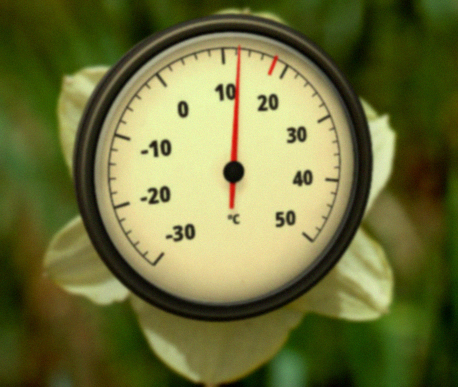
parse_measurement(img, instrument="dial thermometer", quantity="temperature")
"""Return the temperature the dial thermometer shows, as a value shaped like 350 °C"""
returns 12 °C
